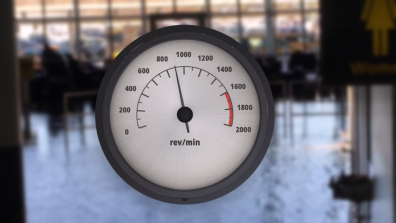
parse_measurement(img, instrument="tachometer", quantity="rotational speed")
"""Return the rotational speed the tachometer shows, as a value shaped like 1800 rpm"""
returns 900 rpm
